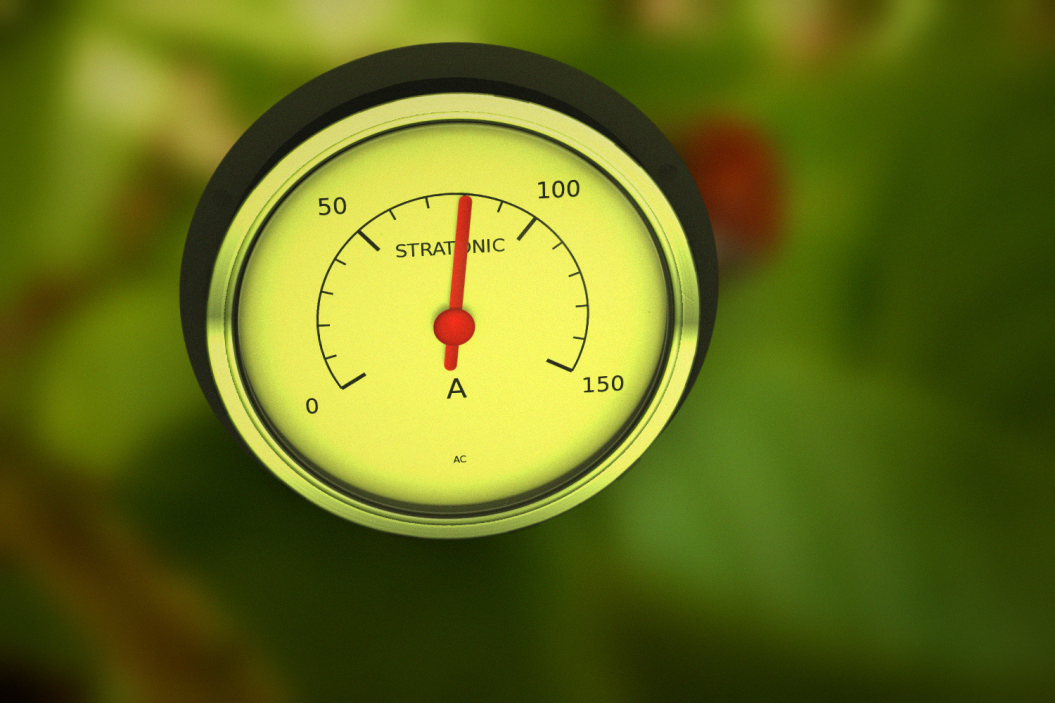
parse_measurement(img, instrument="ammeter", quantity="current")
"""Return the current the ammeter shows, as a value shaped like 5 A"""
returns 80 A
